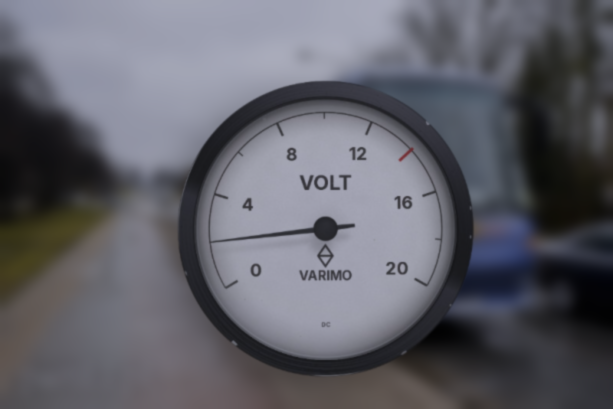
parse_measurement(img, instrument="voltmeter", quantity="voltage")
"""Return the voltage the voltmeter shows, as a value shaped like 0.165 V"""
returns 2 V
